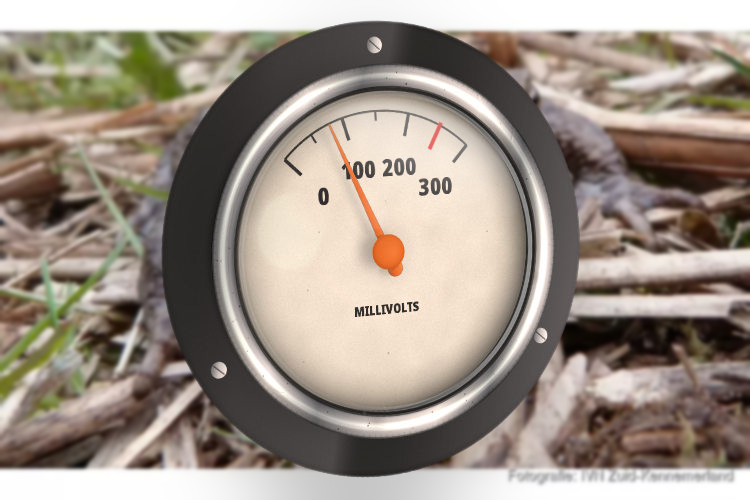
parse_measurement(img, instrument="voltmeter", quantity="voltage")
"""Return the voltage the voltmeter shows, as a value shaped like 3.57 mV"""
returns 75 mV
